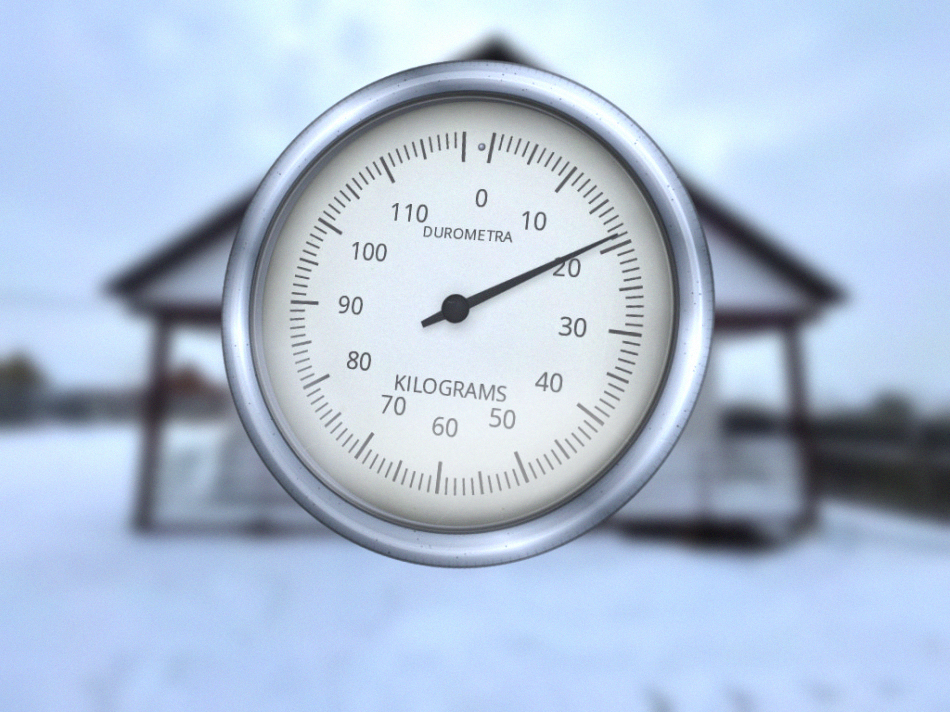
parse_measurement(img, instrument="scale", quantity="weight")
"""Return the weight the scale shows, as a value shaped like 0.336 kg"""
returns 19 kg
